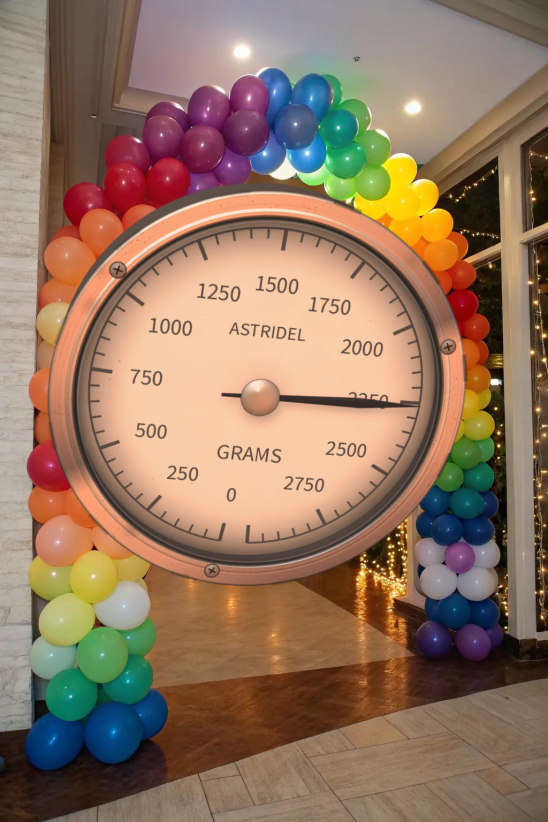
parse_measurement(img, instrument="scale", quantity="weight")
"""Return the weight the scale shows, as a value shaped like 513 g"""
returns 2250 g
